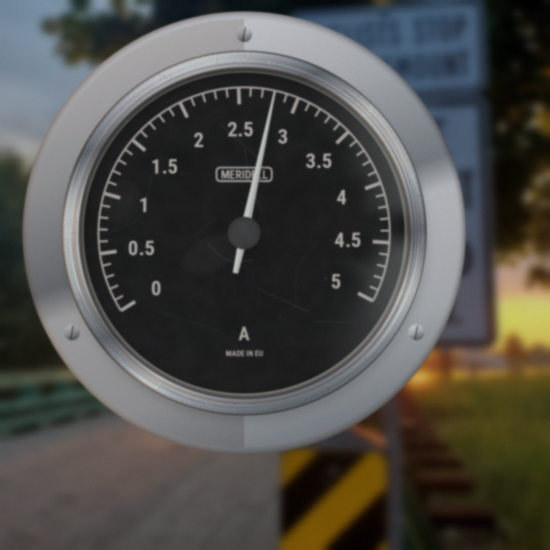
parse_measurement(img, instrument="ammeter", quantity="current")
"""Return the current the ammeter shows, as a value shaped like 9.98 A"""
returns 2.8 A
